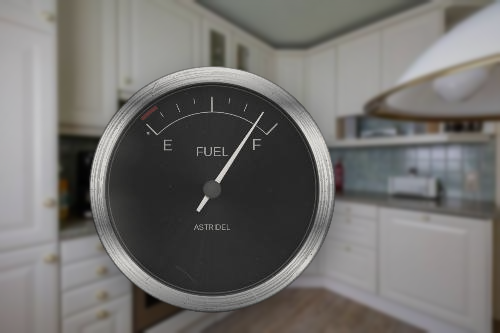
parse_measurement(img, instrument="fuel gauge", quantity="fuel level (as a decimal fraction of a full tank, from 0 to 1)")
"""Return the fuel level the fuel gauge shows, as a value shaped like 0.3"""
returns 0.875
